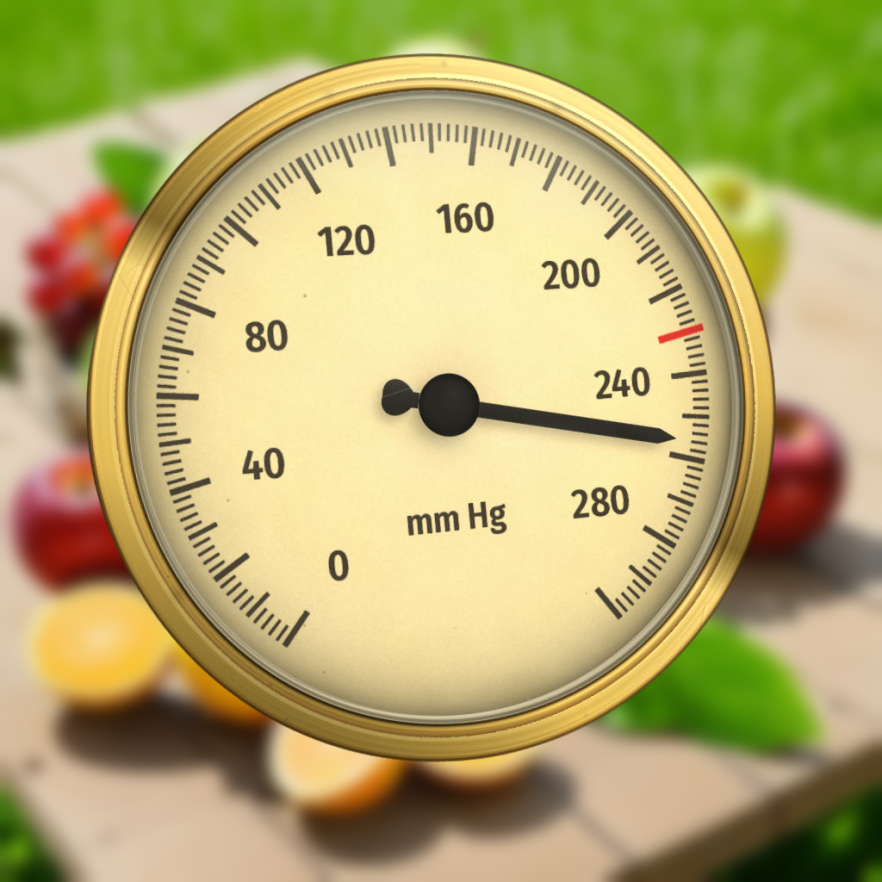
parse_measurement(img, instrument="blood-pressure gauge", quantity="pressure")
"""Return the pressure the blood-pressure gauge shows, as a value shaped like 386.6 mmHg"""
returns 256 mmHg
